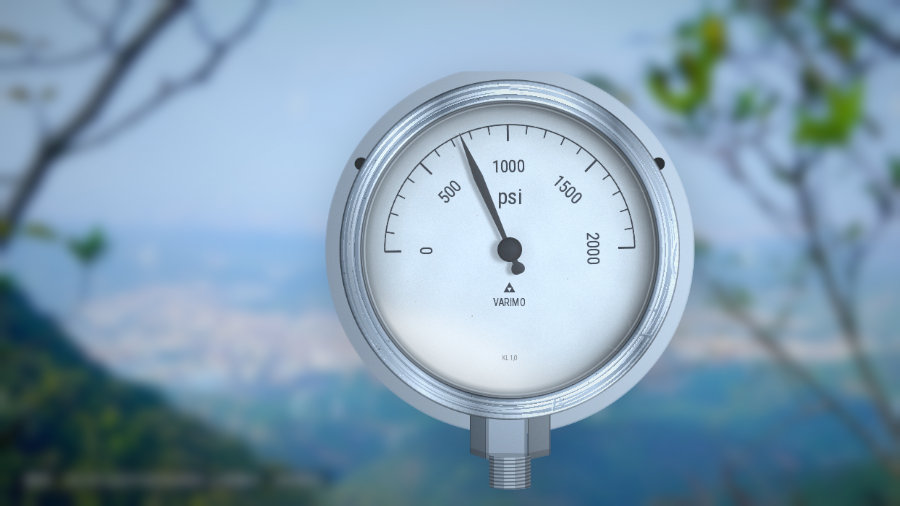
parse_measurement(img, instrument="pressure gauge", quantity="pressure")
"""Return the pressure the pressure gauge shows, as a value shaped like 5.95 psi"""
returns 750 psi
